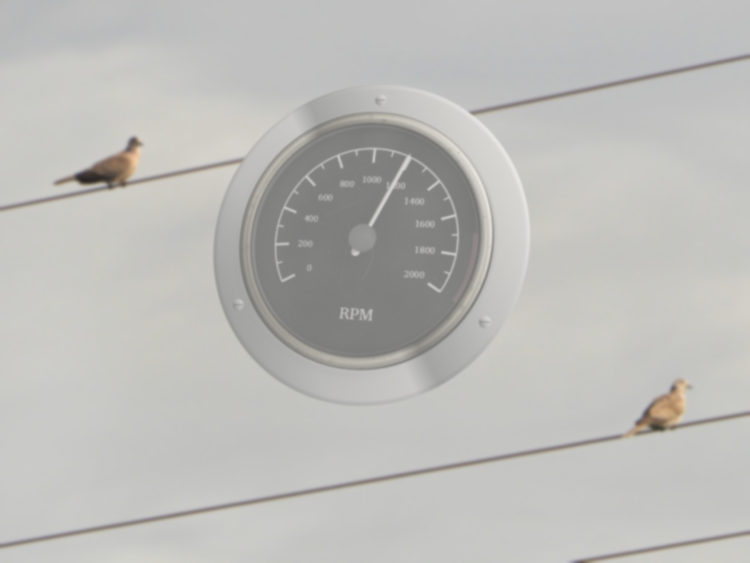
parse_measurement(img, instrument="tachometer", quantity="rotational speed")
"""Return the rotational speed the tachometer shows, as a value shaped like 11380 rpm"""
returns 1200 rpm
